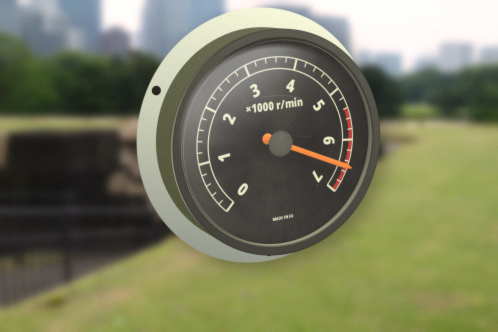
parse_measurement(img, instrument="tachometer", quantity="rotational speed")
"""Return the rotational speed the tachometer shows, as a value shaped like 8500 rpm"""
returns 6500 rpm
